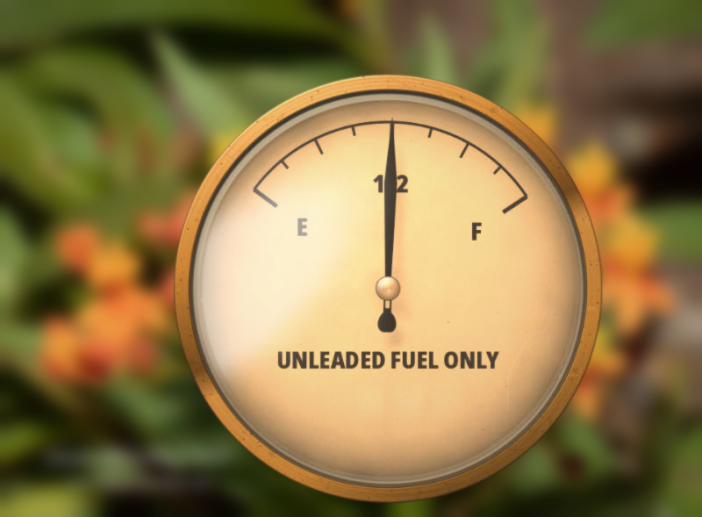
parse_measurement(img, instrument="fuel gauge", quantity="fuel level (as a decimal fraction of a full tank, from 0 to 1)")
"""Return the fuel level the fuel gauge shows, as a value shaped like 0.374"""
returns 0.5
